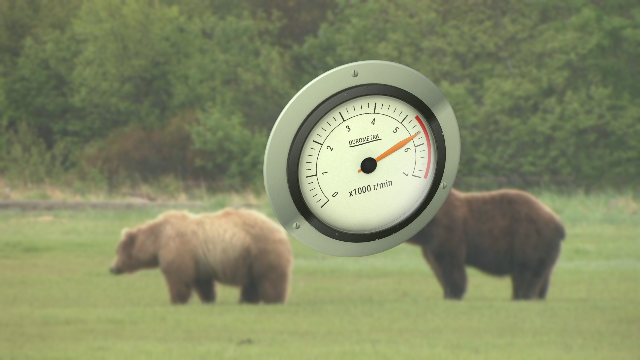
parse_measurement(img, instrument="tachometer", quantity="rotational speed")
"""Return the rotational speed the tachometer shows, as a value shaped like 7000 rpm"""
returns 5600 rpm
